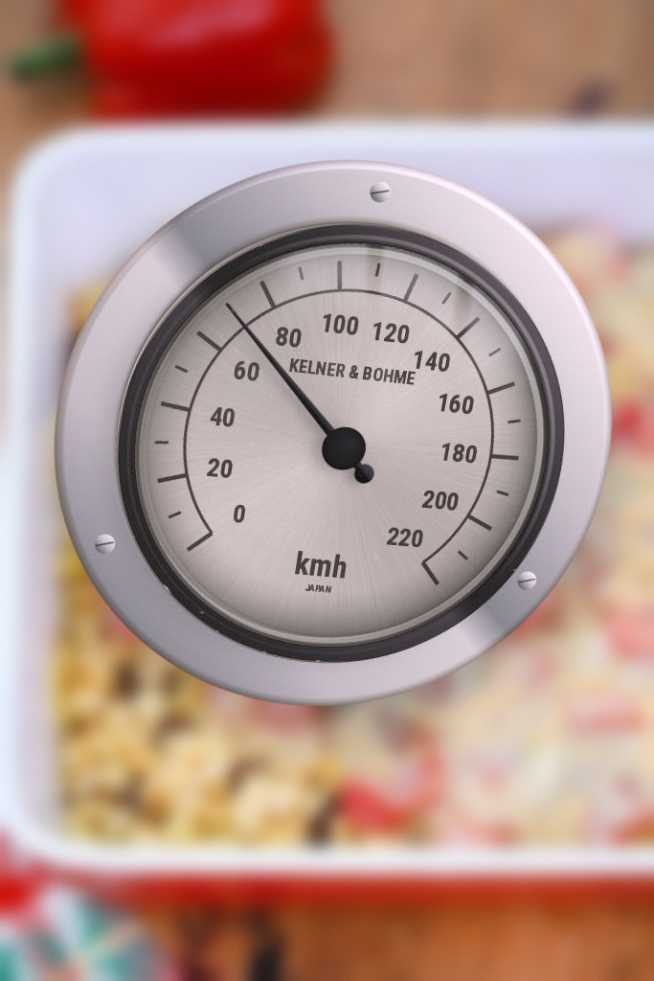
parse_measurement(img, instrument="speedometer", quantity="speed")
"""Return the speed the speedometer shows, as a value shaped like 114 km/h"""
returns 70 km/h
